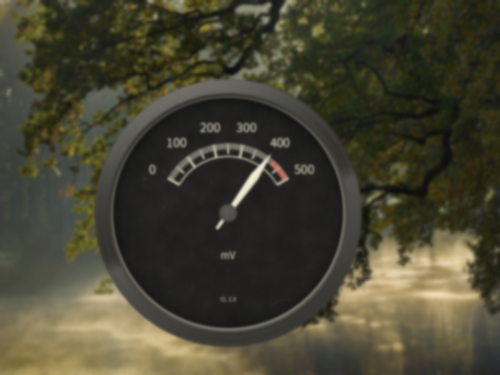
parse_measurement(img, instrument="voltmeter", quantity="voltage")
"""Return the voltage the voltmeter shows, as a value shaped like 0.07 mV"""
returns 400 mV
